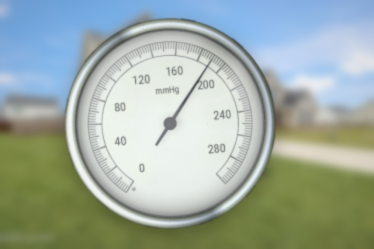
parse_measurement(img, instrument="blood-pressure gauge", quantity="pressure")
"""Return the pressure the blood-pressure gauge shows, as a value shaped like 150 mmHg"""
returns 190 mmHg
